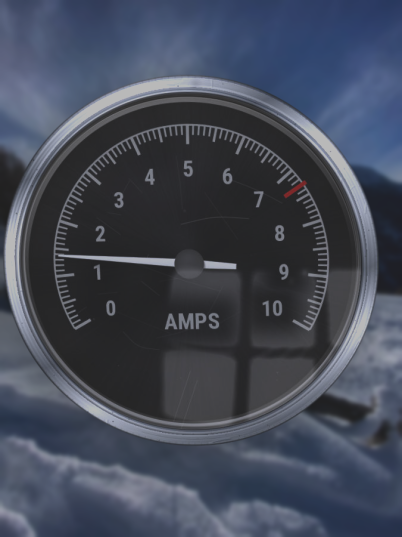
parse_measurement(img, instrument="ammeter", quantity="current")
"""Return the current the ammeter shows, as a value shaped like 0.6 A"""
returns 1.4 A
